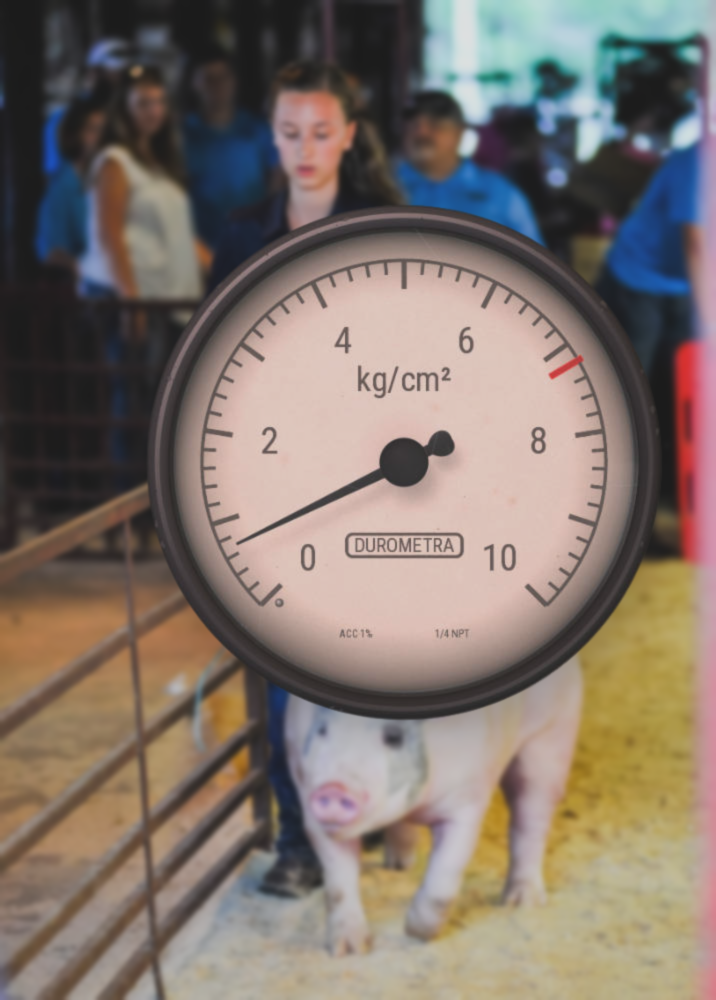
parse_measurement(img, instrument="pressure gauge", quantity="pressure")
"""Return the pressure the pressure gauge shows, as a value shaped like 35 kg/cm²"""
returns 0.7 kg/cm²
